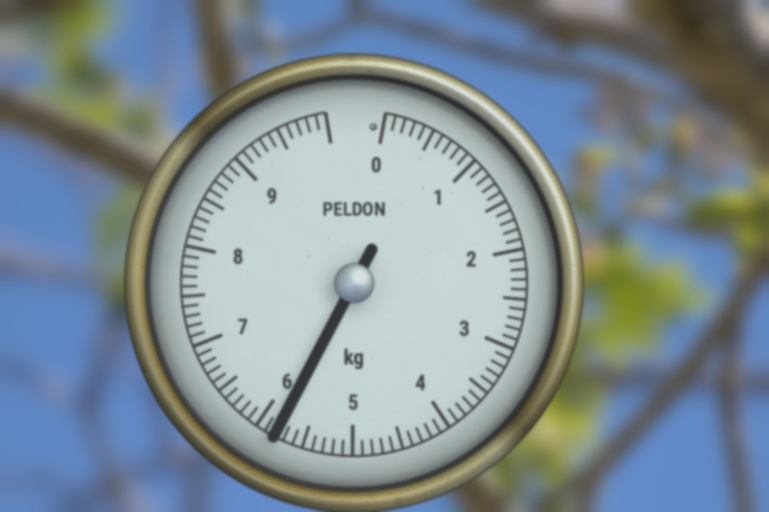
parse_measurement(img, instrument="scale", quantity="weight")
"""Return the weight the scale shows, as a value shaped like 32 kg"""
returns 5.8 kg
